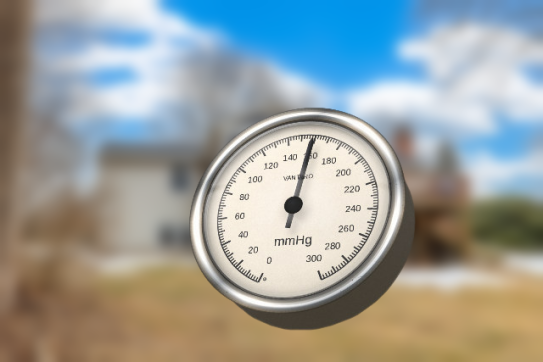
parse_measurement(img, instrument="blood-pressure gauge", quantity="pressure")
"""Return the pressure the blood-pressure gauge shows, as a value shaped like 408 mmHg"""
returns 160 mmHg
